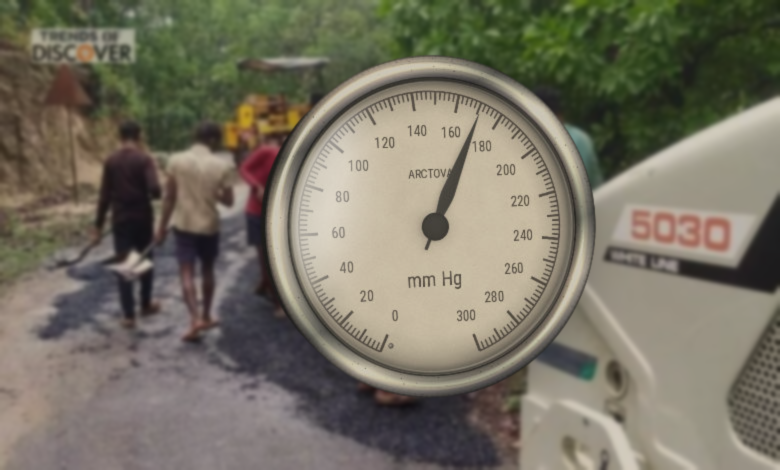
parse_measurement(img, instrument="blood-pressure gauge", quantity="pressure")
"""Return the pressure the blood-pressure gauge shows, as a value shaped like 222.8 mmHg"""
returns 170 mmHg
